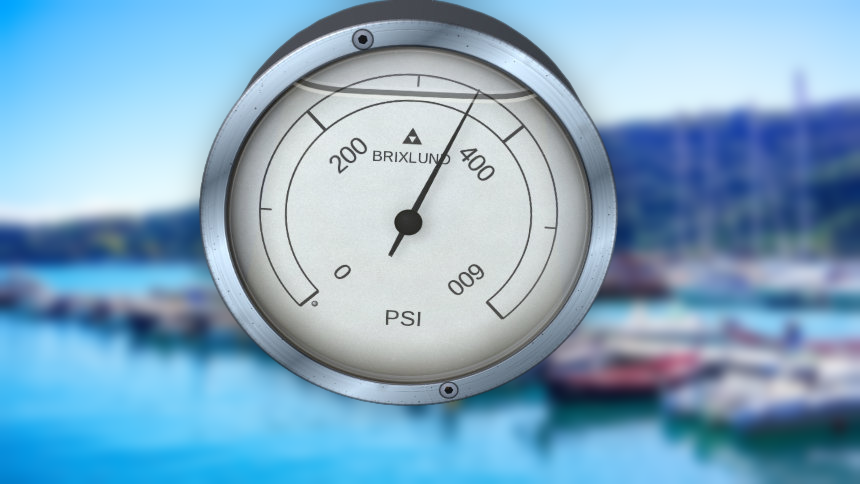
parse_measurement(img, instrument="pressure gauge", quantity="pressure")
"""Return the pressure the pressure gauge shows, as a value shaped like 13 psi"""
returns 350 psi
